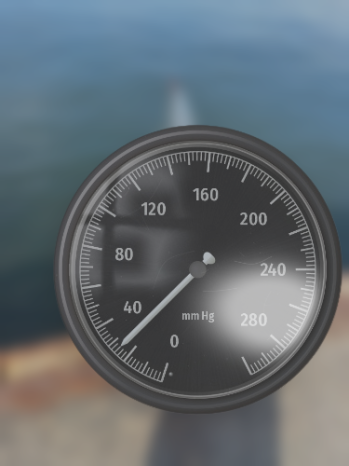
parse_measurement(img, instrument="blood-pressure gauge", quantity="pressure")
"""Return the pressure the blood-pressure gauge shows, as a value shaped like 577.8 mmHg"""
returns 26 mmHg
